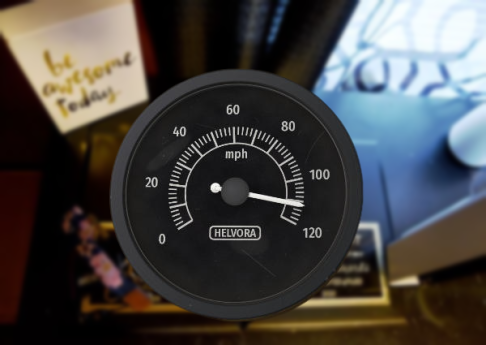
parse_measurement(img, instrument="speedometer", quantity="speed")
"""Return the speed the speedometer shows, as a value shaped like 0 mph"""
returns 112 mph
